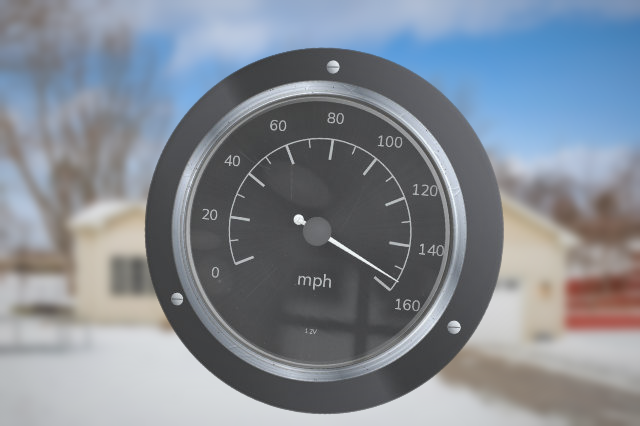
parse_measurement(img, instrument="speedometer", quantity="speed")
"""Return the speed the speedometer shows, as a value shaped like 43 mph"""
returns 155 mph
